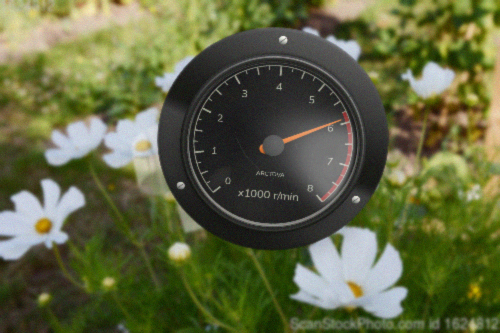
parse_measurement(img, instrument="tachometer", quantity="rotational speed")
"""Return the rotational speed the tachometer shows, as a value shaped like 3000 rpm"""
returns 5875 rpm
